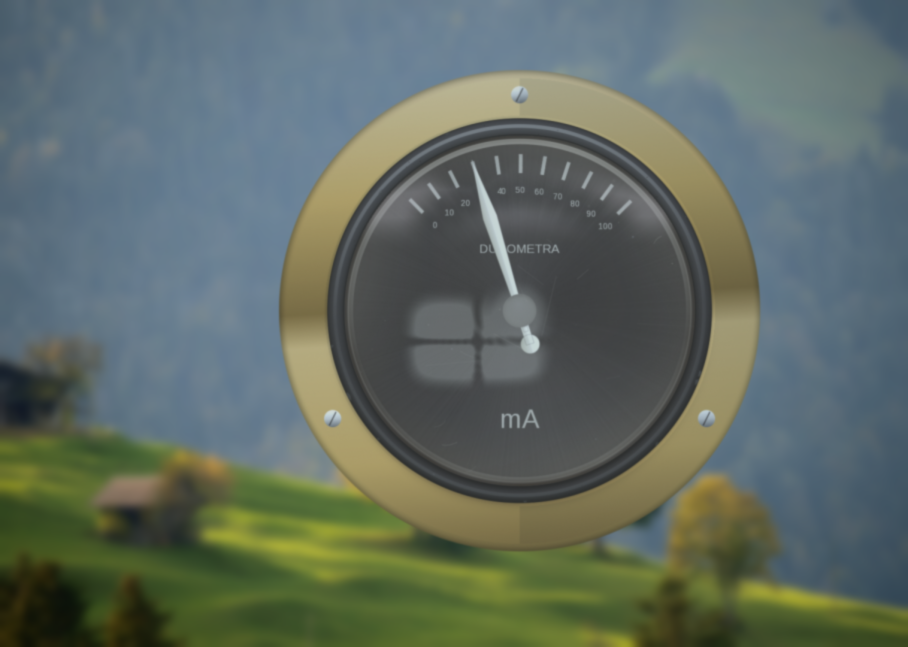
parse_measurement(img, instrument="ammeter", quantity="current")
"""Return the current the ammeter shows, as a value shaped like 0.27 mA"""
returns 30 mA
